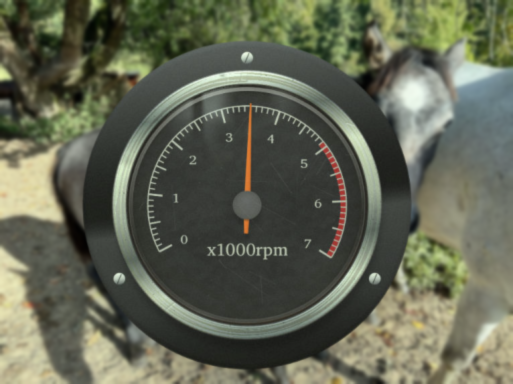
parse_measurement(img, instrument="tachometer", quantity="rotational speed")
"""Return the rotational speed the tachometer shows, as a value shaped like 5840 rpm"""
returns 3500 rpm
